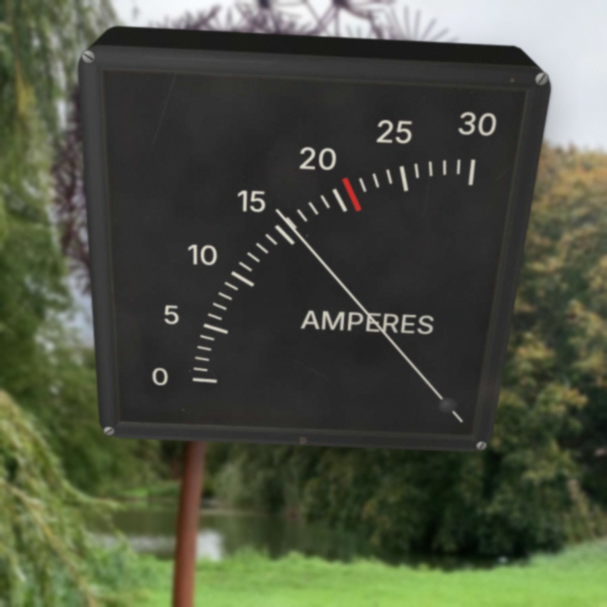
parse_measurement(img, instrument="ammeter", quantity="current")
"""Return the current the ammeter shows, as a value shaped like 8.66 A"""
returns 16 A
